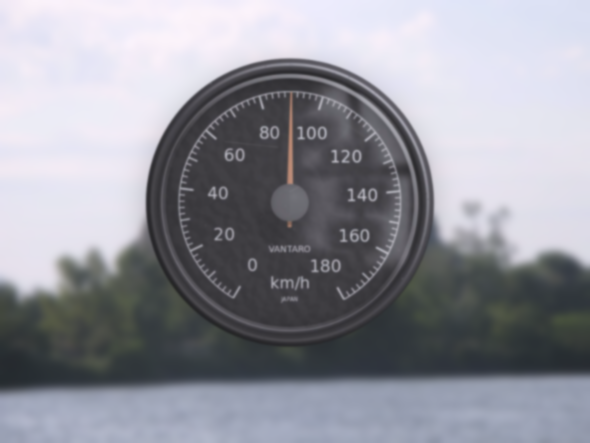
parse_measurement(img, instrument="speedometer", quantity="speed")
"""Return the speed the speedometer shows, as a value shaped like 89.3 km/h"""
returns 90 km/h
